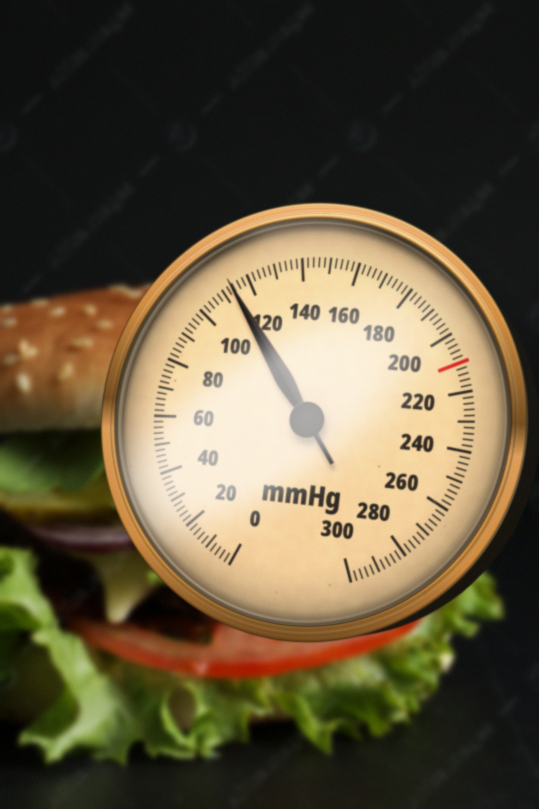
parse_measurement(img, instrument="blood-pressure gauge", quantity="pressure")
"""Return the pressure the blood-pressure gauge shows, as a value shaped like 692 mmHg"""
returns 114 mmHg
